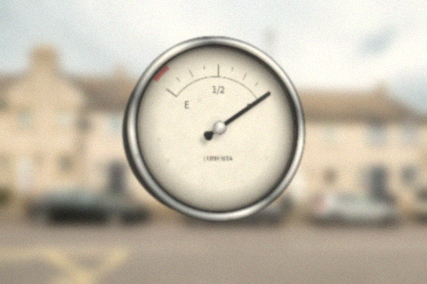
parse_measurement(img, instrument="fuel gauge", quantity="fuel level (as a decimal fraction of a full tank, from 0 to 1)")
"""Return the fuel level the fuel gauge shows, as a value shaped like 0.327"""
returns 1
